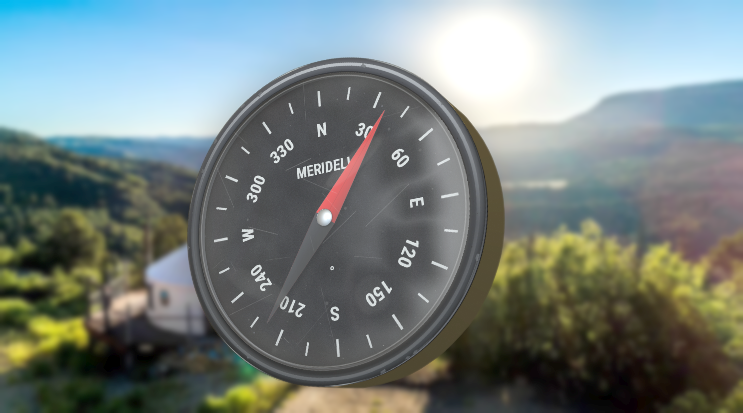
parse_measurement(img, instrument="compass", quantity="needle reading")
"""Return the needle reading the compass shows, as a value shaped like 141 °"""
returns 37.5 °
